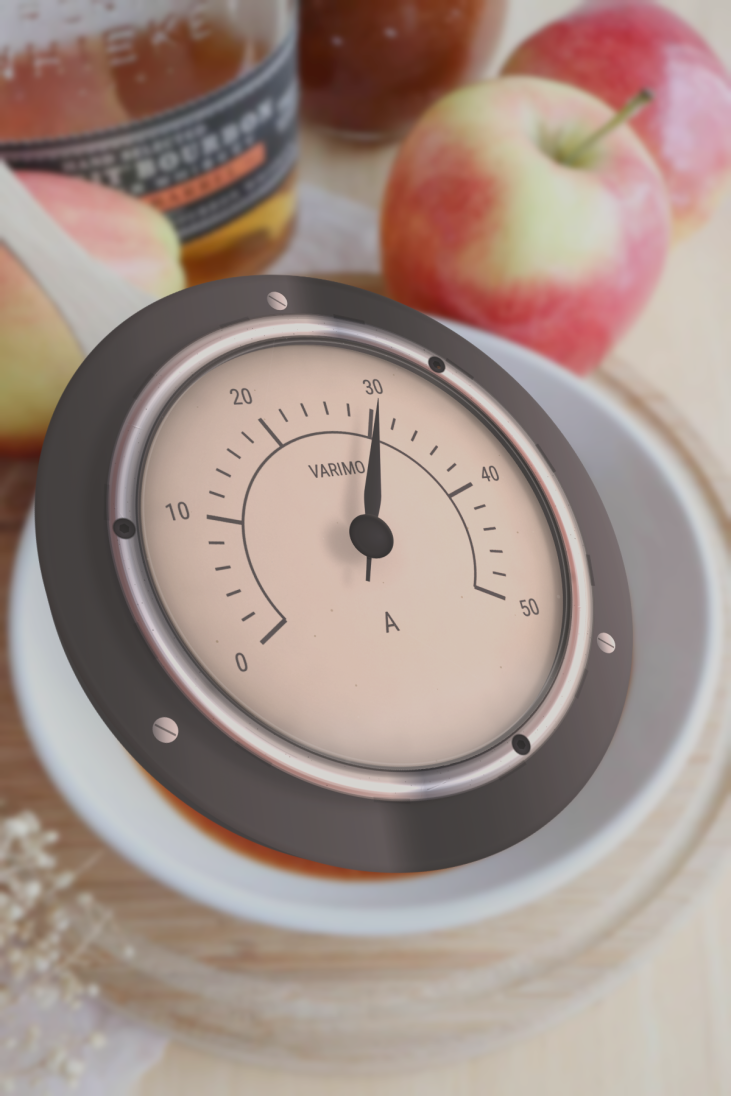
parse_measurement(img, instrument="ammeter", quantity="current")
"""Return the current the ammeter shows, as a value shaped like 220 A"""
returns 30 A
